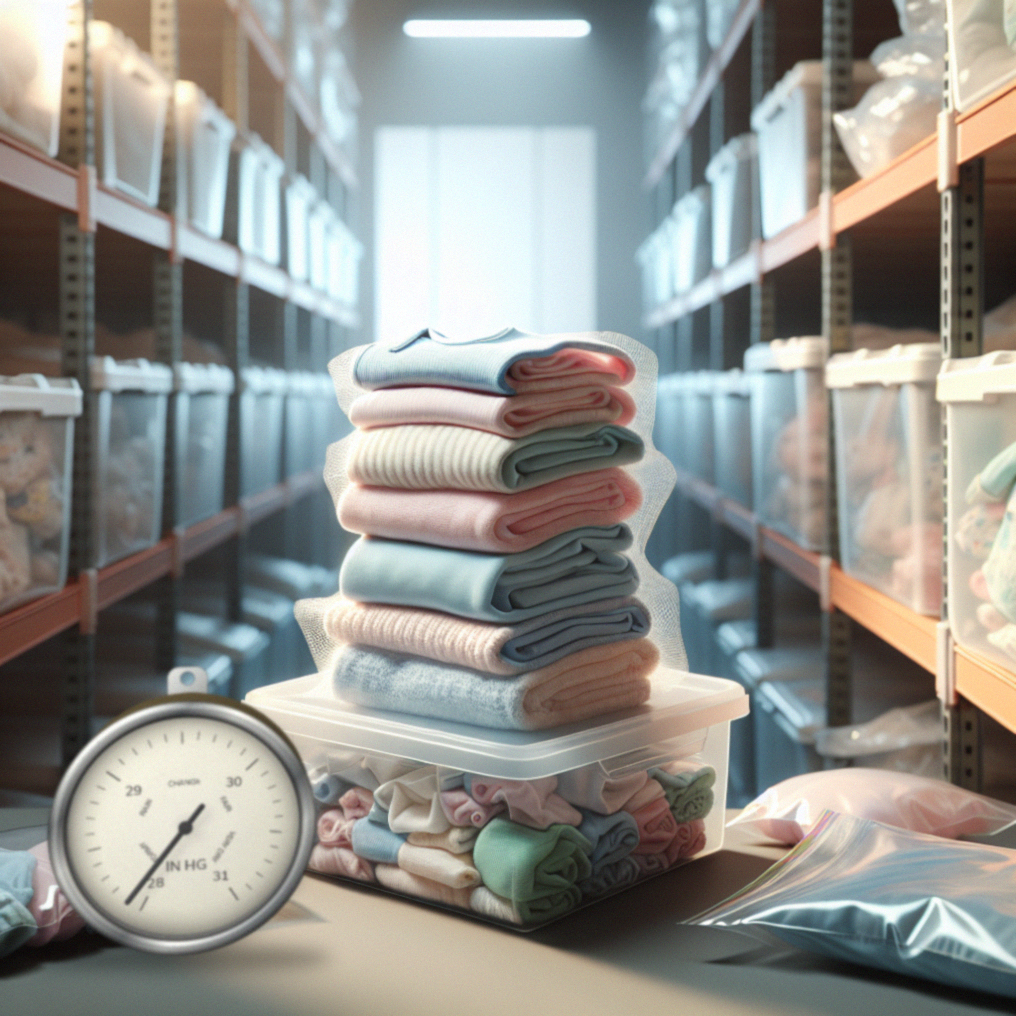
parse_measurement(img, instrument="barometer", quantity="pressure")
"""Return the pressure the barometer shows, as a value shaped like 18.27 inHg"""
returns 28.1 inHg
